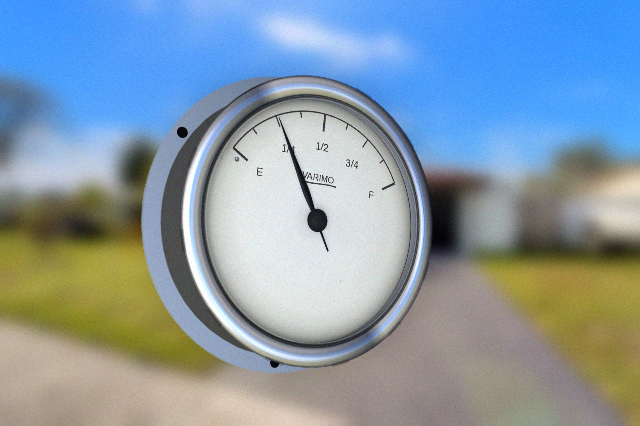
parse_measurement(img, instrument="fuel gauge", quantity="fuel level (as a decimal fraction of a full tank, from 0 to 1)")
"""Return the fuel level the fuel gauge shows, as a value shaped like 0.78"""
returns 0.25
